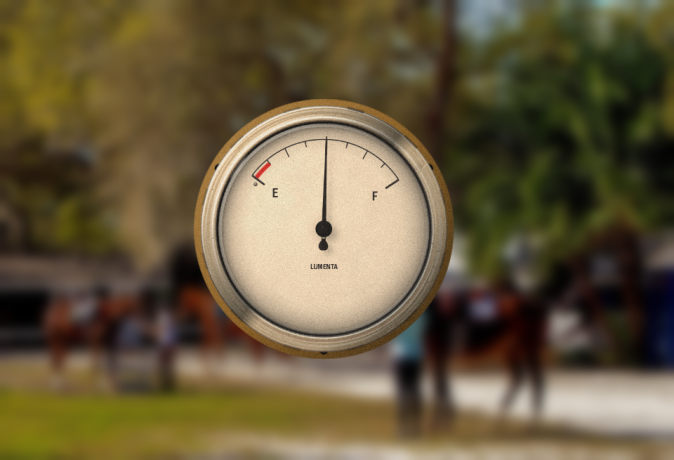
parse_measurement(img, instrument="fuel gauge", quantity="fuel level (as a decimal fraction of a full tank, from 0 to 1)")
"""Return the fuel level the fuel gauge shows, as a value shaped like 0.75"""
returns 0.5
